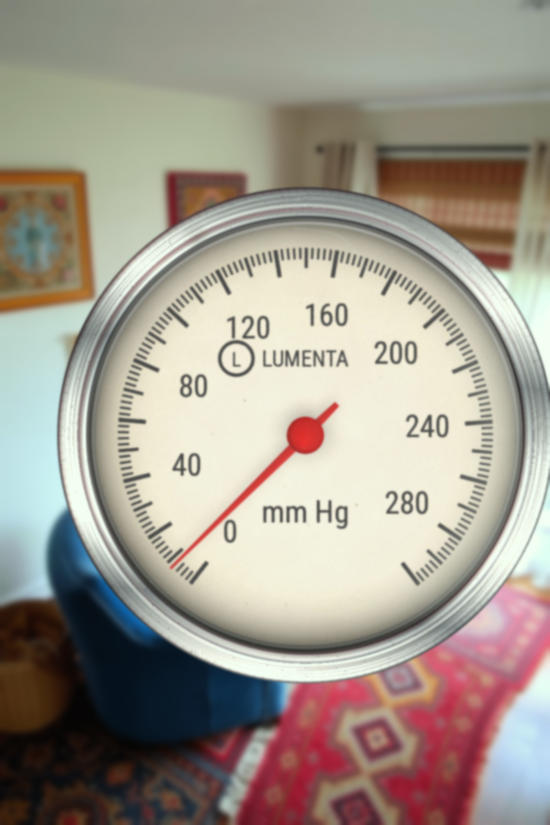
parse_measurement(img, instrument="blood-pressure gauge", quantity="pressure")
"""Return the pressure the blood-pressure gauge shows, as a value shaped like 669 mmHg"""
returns 8 mmHg
